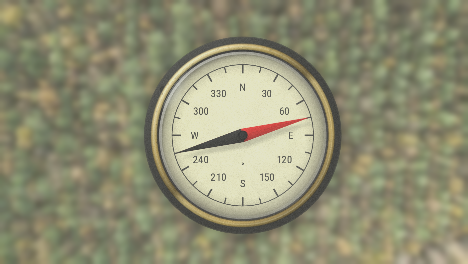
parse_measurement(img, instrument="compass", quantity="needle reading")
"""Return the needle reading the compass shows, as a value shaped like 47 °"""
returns 75 °
